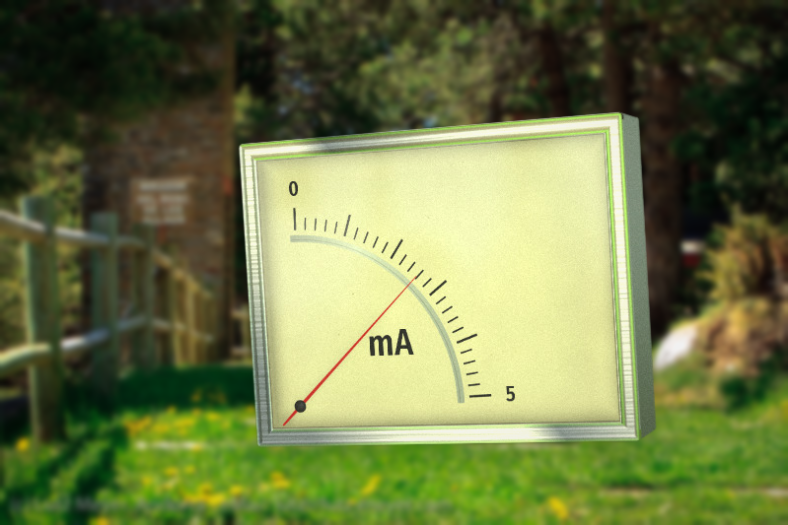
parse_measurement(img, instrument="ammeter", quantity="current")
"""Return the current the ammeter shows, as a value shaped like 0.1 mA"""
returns 2.6 mA
